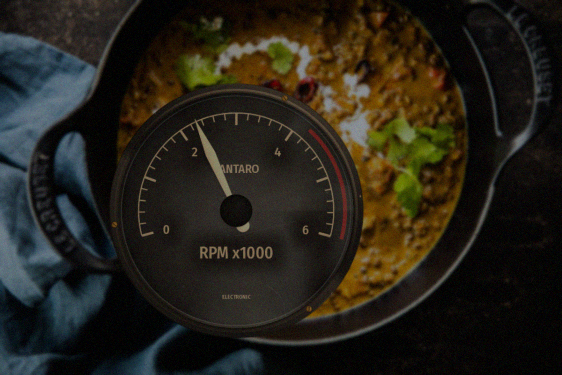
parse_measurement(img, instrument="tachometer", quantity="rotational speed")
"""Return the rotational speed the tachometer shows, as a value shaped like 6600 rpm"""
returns 2300 rpm
